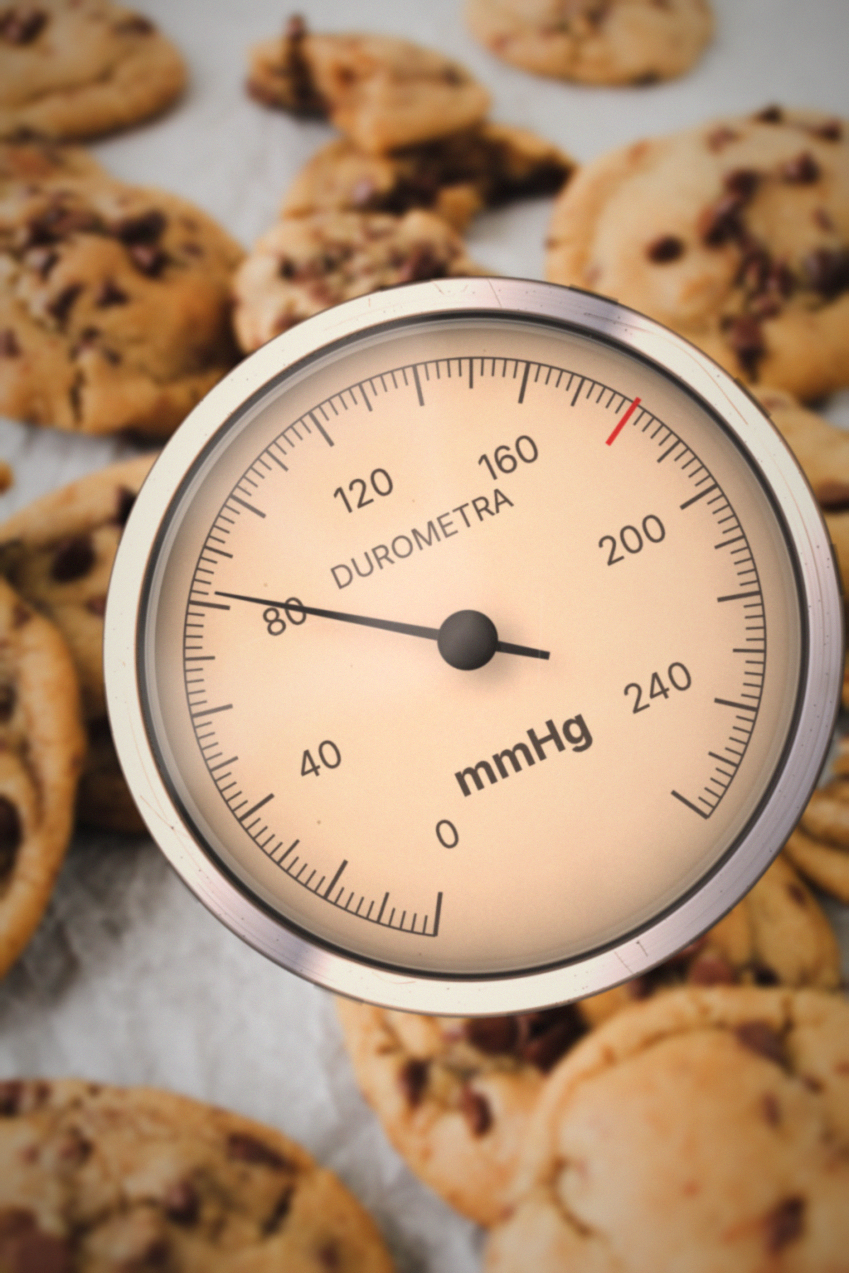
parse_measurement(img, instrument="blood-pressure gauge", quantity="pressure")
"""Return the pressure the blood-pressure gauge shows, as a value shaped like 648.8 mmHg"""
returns 82 mmHg
